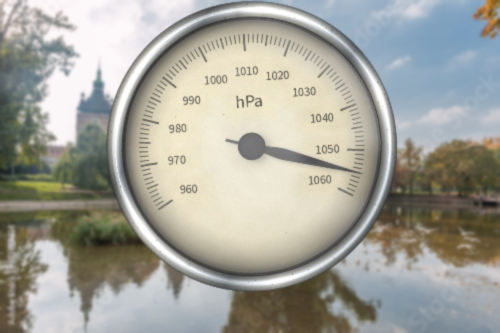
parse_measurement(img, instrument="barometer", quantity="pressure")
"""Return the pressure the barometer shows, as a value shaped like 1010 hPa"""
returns 1055 hPa
